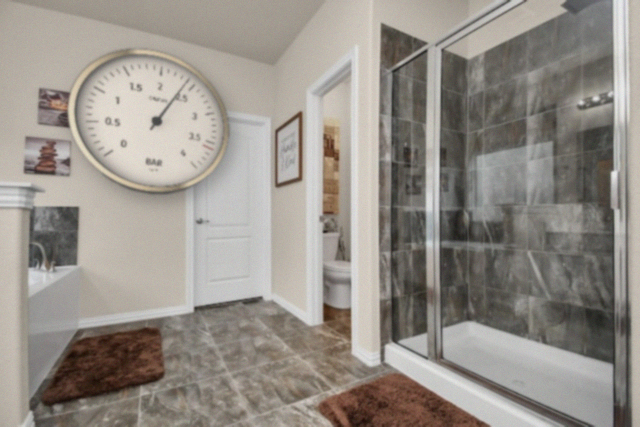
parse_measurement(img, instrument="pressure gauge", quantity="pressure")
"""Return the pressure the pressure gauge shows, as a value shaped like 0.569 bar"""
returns 2.4 bar
